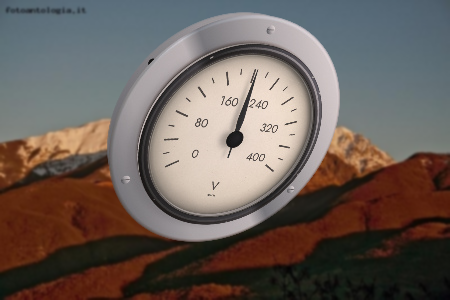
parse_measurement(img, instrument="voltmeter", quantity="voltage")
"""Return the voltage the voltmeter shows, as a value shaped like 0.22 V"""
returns 200 V
